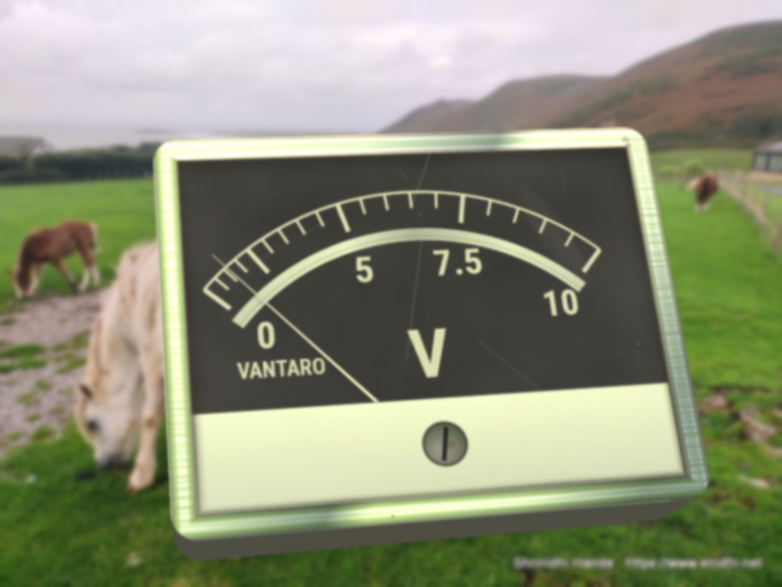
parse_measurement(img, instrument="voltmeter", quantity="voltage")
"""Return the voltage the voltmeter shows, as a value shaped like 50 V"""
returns 1.5 V
